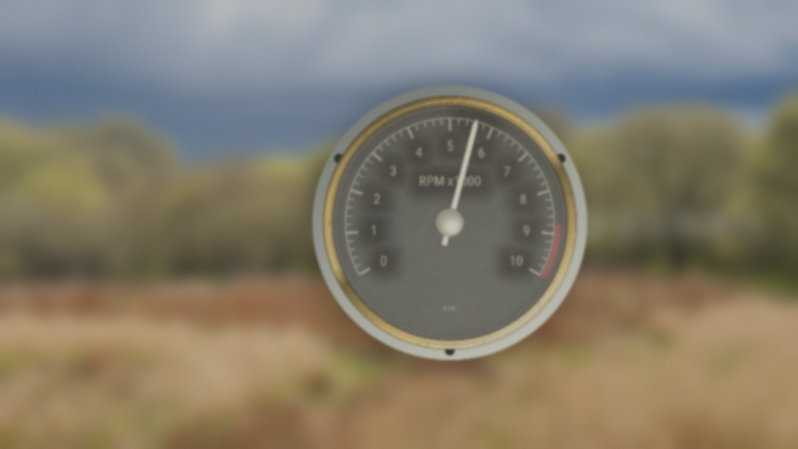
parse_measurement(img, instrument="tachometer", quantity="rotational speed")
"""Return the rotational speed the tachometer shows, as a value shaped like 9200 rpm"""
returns 5600 rpm
